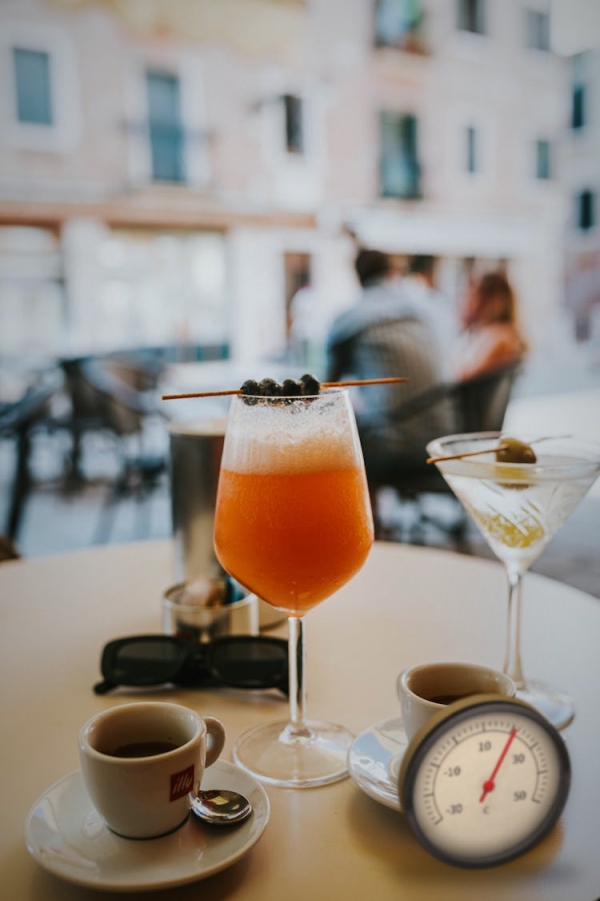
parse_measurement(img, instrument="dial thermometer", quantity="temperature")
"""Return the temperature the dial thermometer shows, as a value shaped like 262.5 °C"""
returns 20 °C
